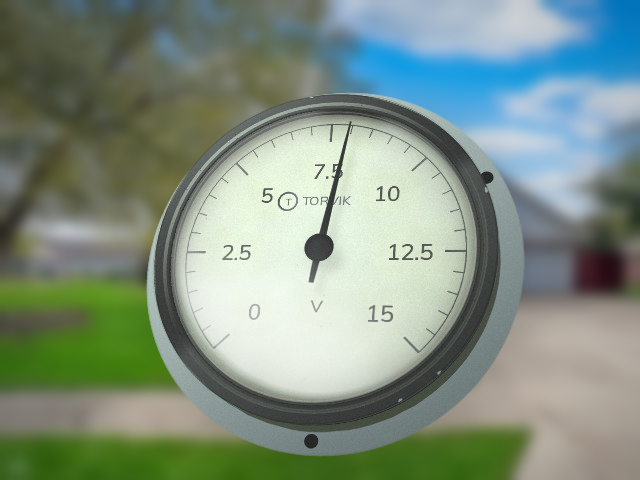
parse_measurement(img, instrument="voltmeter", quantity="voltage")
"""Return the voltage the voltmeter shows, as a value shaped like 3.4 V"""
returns 8 V
